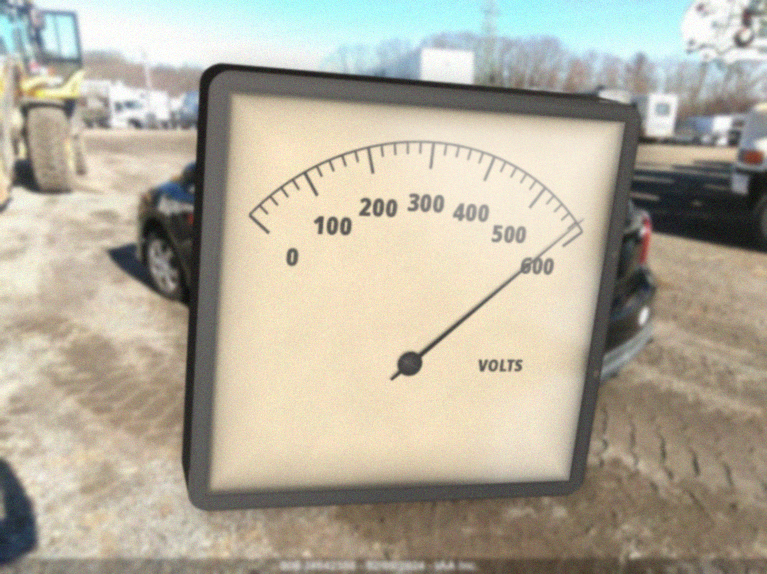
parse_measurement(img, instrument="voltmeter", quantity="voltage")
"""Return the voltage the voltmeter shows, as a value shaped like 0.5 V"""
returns 580 V
